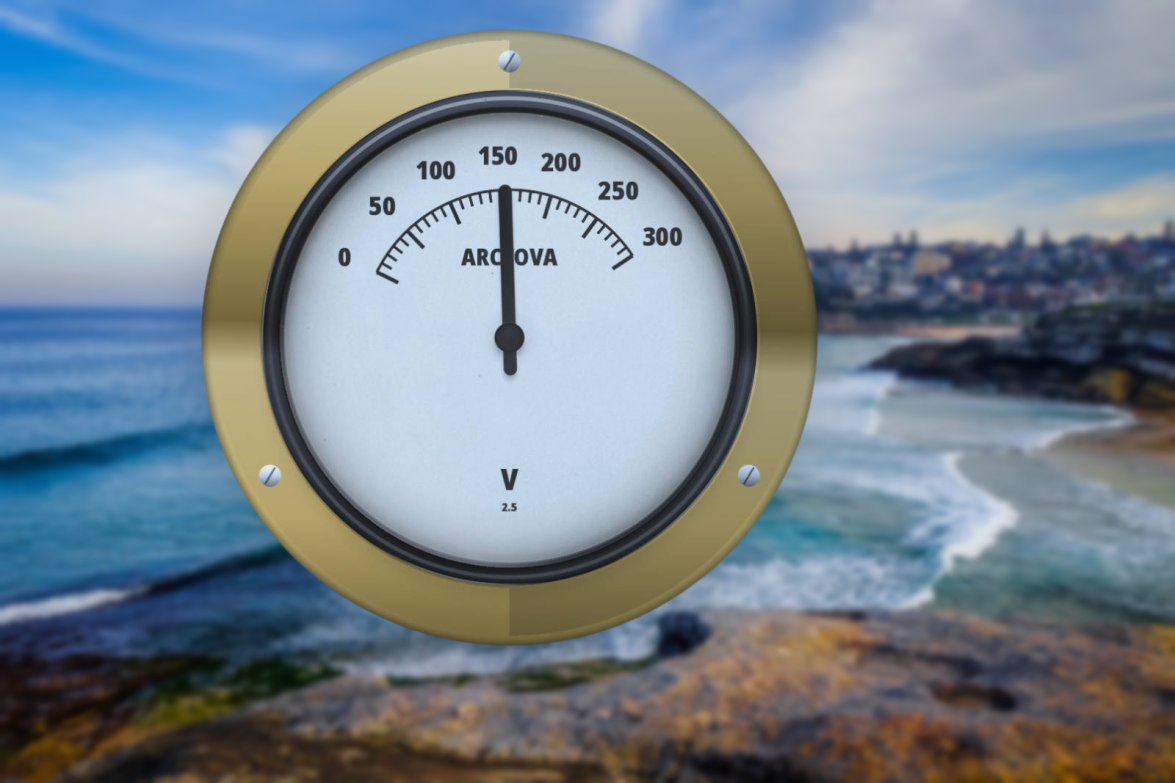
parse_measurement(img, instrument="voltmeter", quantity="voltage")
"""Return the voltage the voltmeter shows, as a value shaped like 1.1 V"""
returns 155 V
